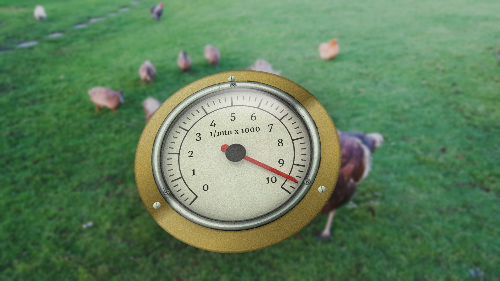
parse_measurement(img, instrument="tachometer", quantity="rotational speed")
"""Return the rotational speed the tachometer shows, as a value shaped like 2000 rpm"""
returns 9600 rpm
